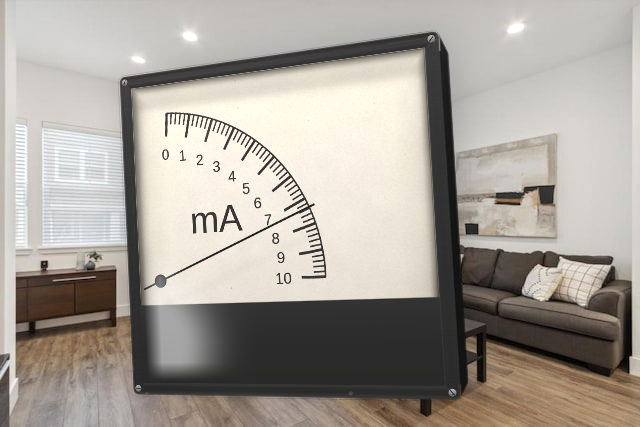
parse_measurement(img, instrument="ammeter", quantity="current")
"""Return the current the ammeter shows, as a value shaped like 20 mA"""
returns 7.4 mA
